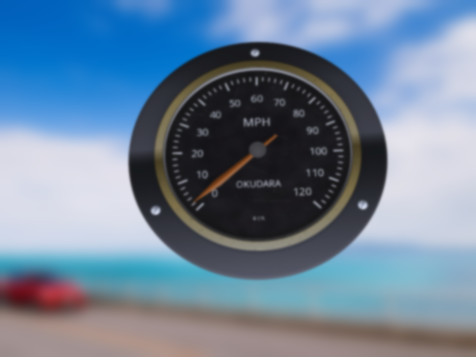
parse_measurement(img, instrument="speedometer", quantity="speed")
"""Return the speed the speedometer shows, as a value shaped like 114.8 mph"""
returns 2 mph
